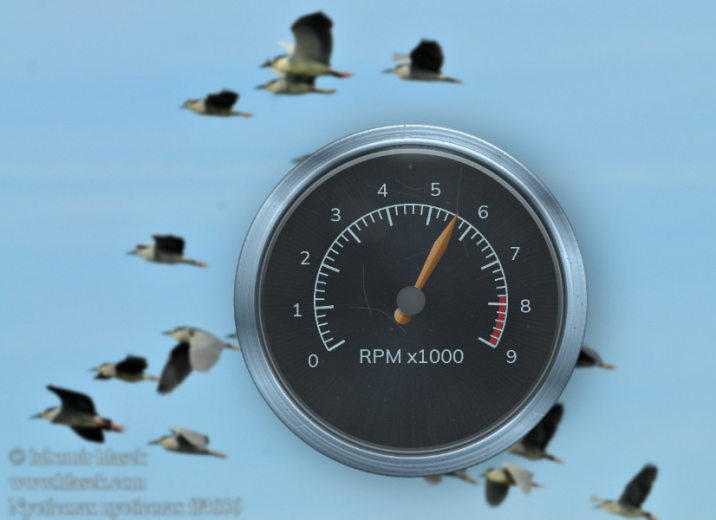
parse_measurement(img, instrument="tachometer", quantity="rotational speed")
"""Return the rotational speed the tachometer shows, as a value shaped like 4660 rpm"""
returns 5600 rpm
